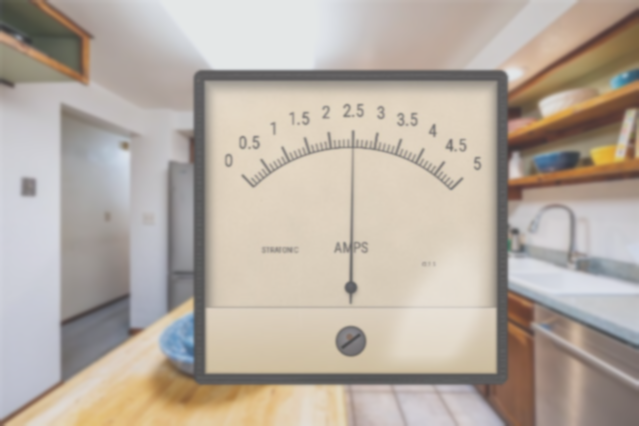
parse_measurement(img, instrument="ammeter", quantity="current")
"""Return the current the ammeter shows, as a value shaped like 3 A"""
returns 2.5 A
